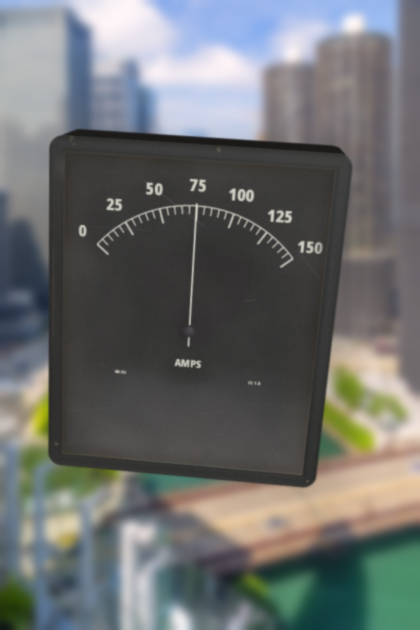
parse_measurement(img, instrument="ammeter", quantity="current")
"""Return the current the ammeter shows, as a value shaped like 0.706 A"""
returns 75 A
